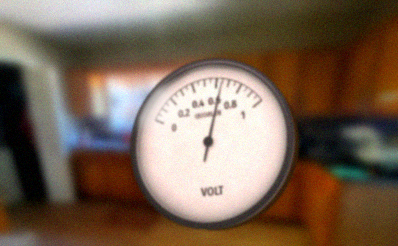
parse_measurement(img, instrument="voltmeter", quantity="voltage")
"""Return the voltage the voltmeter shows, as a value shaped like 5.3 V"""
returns 0.65 V
